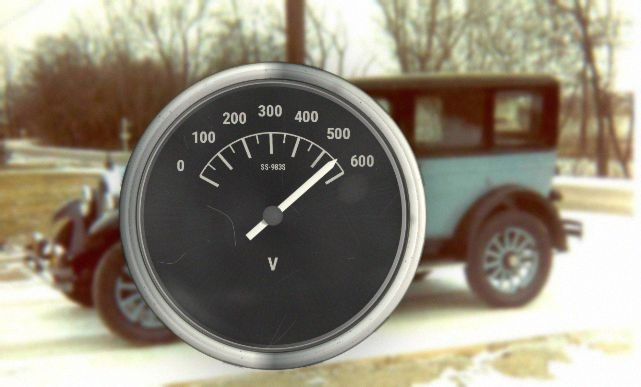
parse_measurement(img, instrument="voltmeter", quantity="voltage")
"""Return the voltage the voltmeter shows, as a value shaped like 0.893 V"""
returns 550 V
